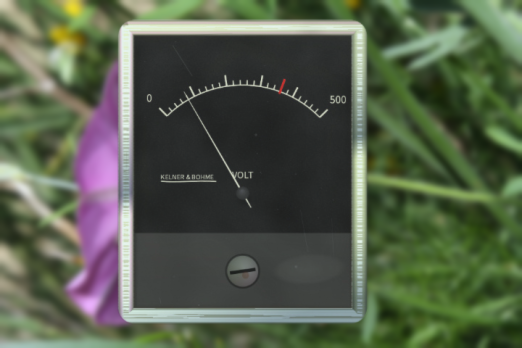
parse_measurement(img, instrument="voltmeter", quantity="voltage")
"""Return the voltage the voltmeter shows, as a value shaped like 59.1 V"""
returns 80 V
